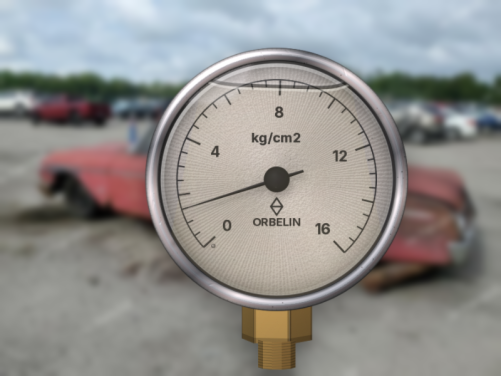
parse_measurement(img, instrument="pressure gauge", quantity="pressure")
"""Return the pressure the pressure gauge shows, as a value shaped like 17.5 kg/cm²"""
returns 1.5 kg/cm²
